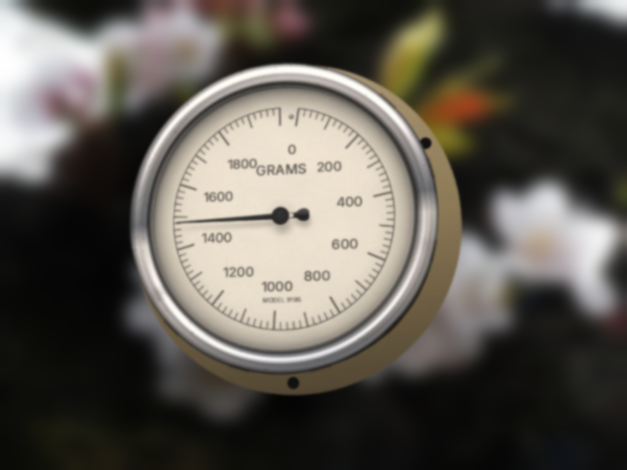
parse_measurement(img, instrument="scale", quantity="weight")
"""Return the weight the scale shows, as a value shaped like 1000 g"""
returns 1480 g
